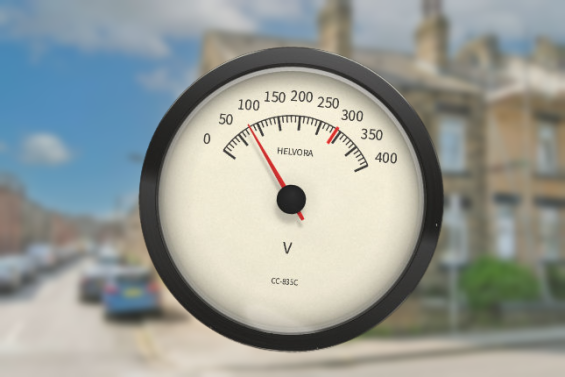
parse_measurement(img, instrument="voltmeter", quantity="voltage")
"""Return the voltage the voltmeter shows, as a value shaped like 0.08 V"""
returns 80 V
